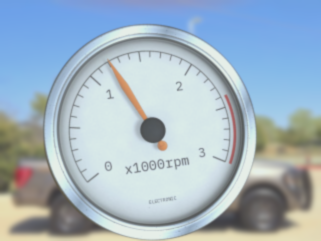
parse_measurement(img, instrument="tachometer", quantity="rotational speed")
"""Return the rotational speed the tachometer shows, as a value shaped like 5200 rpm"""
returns 1200 rpm
